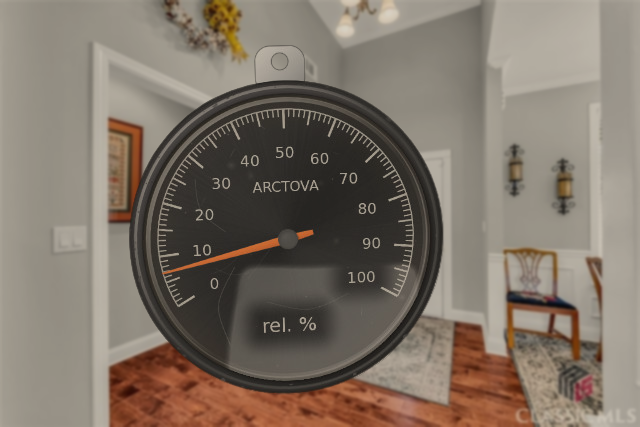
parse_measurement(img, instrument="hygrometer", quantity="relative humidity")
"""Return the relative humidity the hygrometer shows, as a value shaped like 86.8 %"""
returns 7 %
